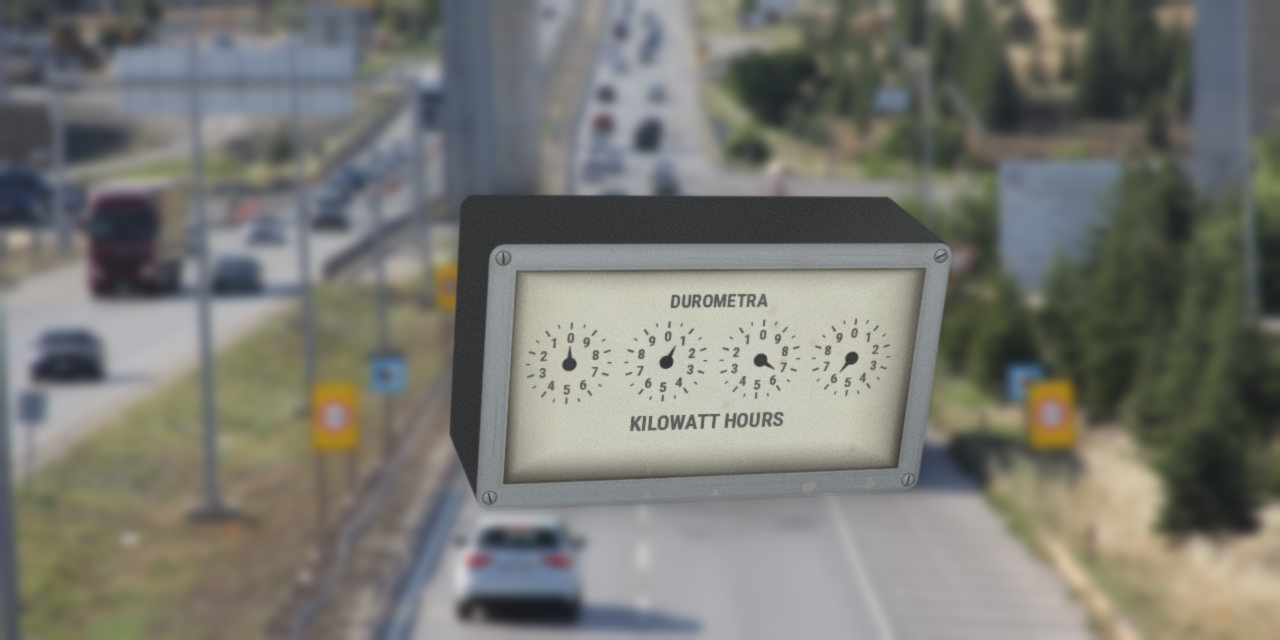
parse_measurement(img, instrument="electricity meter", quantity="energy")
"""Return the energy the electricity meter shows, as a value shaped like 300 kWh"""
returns 66 kWh
